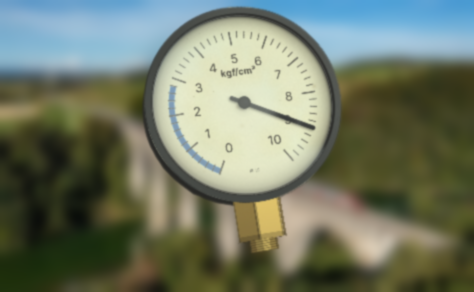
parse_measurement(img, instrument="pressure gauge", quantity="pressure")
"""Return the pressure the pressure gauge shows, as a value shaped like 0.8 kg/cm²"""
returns 9 kg/cm²
